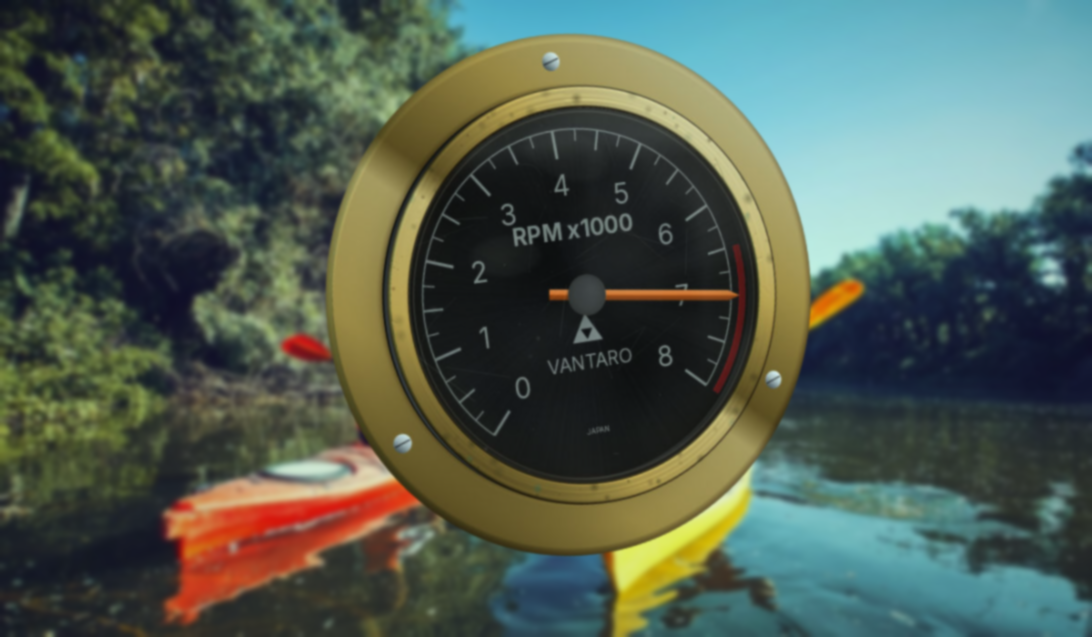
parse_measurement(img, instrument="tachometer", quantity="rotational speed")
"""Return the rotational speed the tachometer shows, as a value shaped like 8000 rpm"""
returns 7000 rpm
